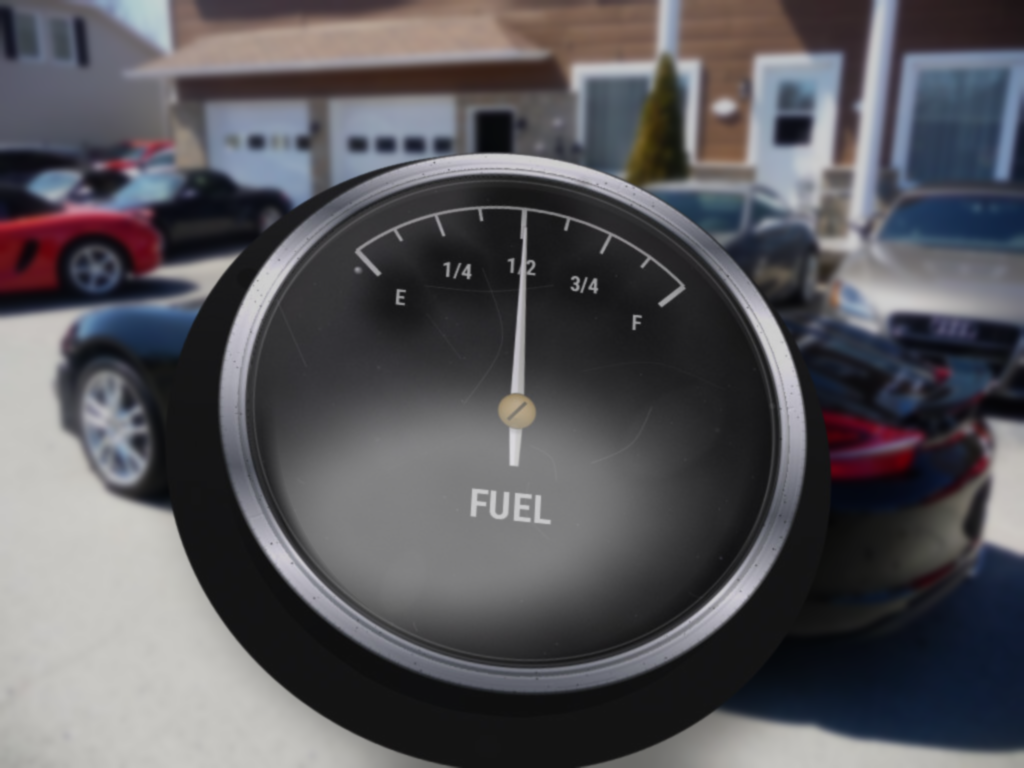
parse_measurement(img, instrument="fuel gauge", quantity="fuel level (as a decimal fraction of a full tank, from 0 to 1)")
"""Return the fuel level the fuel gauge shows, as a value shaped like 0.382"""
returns 0.5
